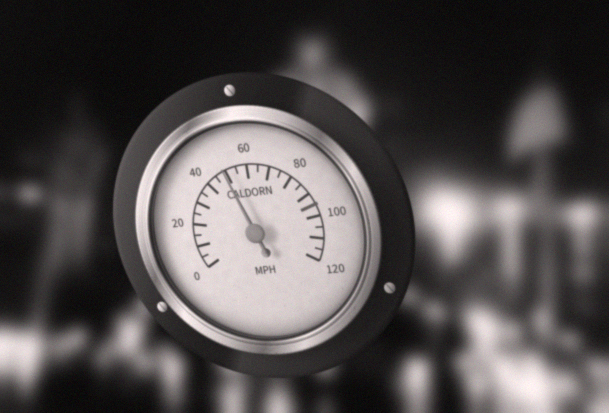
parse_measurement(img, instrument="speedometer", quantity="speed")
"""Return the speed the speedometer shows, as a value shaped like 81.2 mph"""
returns 50 mph
